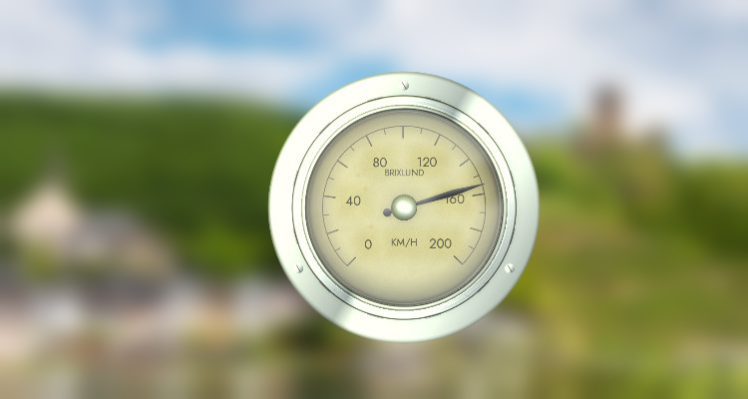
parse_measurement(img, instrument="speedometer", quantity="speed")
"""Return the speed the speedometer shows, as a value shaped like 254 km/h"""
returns 155 km/h
